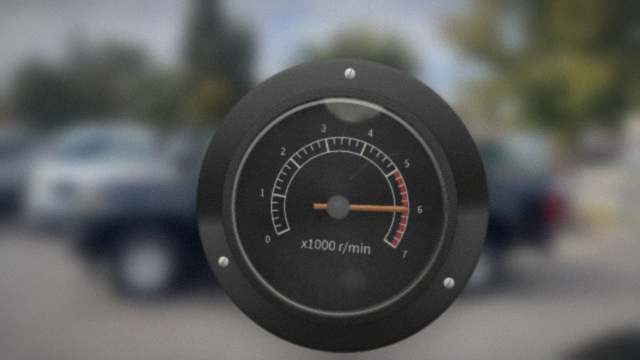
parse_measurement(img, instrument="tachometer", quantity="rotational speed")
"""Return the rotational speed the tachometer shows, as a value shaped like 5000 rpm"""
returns 6000 rpm
